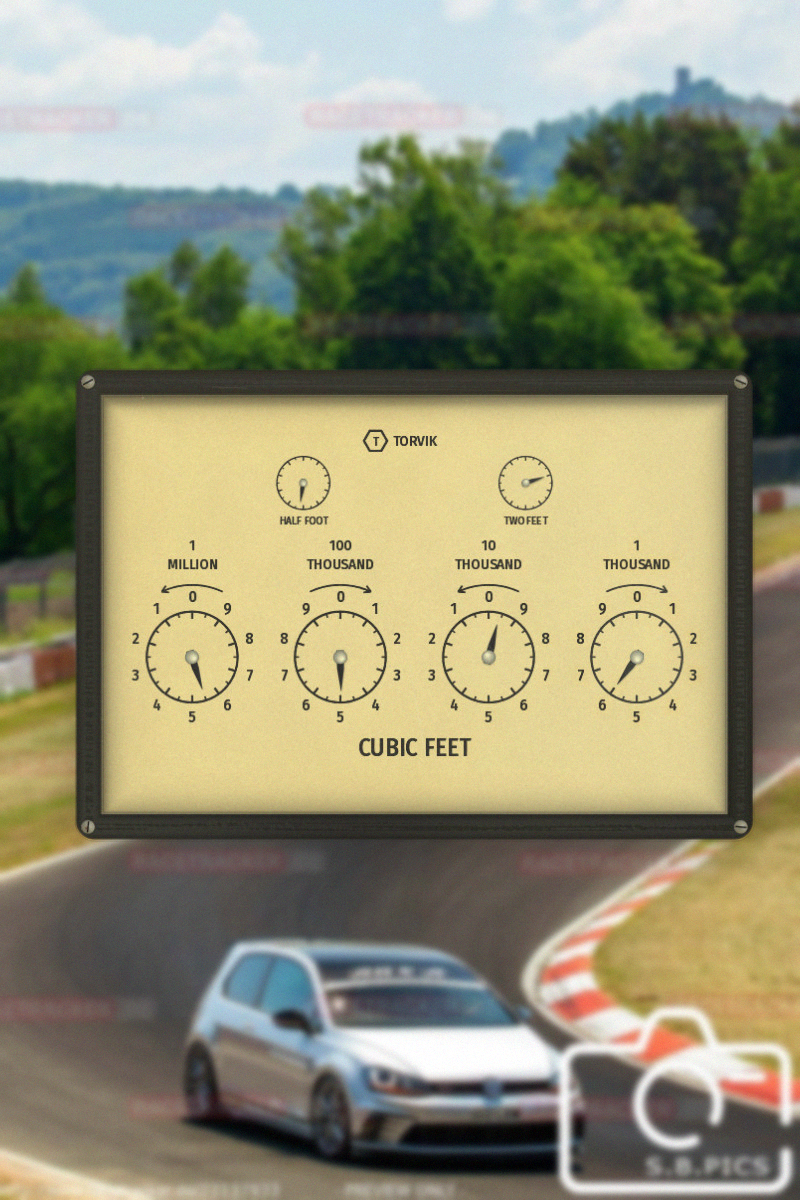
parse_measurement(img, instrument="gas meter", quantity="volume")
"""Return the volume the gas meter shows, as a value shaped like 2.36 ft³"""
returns 549600 ft³
